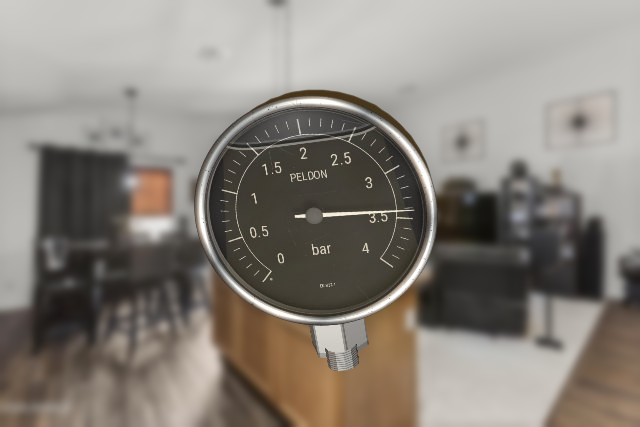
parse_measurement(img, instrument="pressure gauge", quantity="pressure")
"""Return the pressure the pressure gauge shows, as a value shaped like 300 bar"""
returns 3.4 bar
